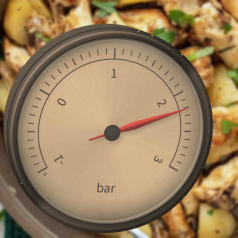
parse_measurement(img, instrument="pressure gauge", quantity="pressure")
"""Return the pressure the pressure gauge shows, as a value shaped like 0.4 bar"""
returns 2.2 bar
